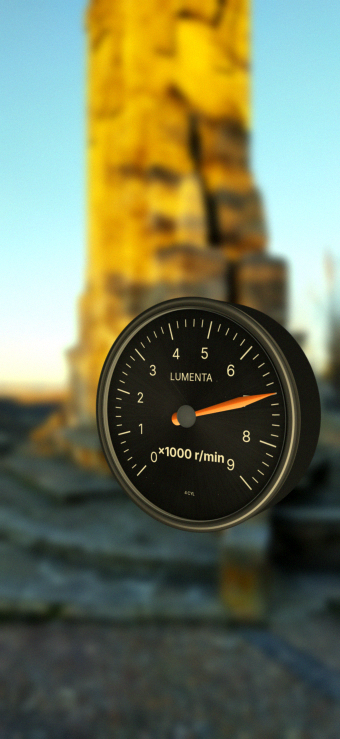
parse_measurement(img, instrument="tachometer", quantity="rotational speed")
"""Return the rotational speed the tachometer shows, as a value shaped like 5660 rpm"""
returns 7000 rpm
